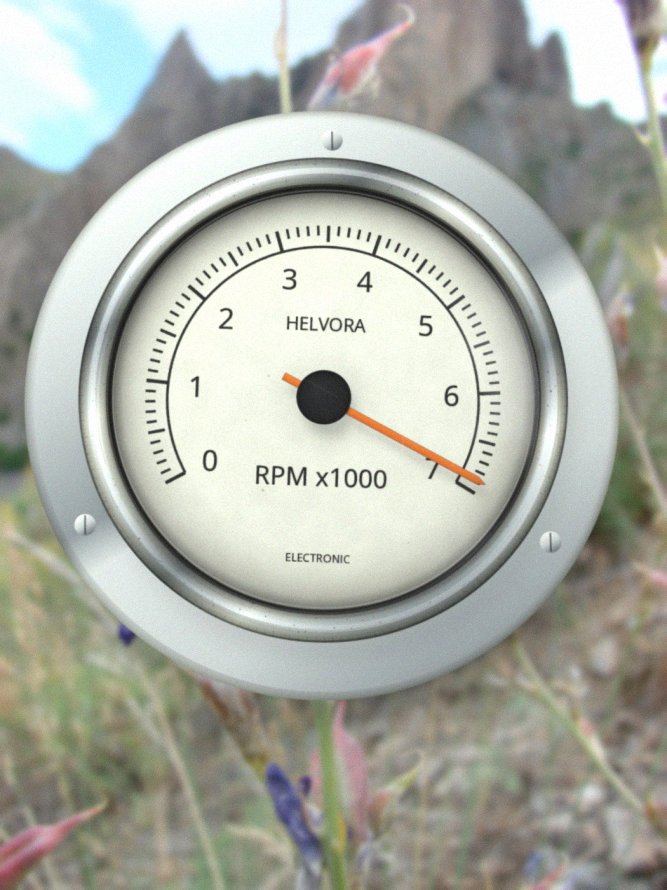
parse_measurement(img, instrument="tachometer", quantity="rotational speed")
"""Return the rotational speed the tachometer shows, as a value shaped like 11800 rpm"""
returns 6900 rpm
